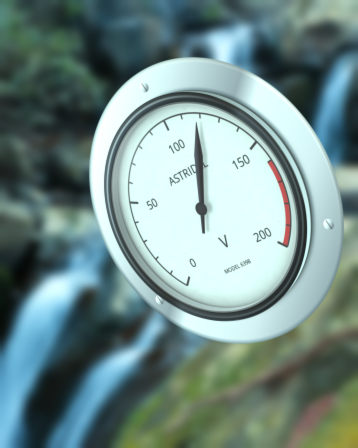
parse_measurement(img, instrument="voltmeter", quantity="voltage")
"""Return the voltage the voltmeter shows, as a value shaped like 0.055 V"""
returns 120 V
